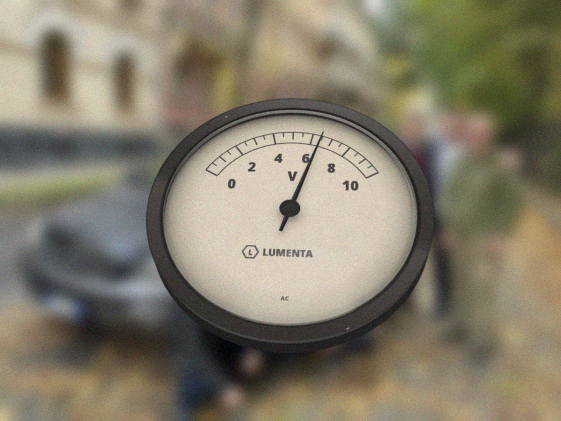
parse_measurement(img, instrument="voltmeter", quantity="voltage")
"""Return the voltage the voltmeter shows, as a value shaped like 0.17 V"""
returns 6.5 V
